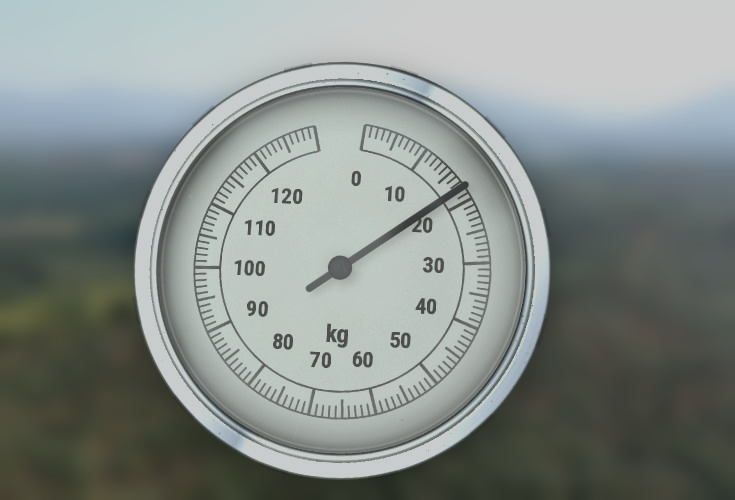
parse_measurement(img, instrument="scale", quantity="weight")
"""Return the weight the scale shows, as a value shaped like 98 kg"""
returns 18 kg
